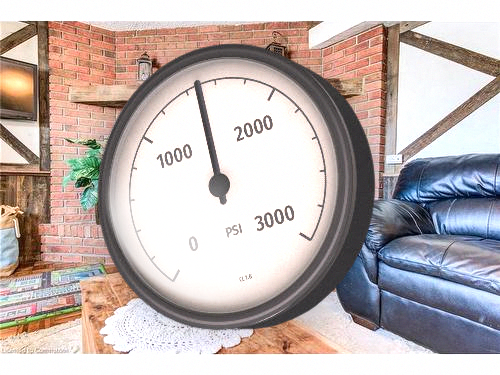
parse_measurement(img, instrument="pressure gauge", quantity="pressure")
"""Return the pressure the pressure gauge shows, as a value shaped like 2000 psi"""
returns 1500 psi
